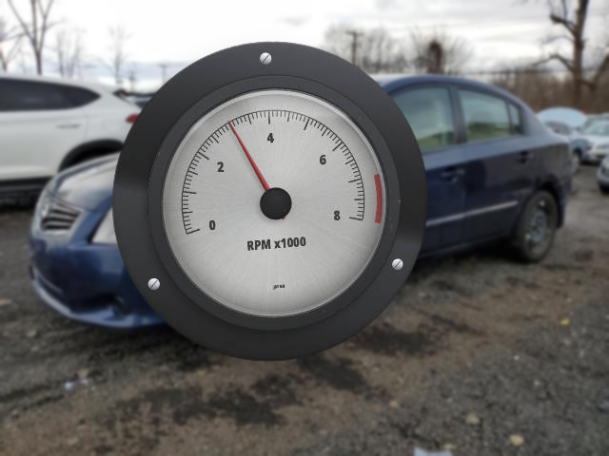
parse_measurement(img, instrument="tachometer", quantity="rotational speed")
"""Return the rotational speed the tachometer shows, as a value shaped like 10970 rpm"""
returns 3000 rpm
